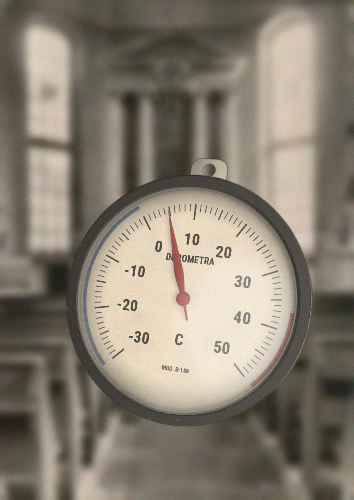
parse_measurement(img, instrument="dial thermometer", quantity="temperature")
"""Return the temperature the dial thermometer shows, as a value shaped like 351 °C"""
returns 5 °C
